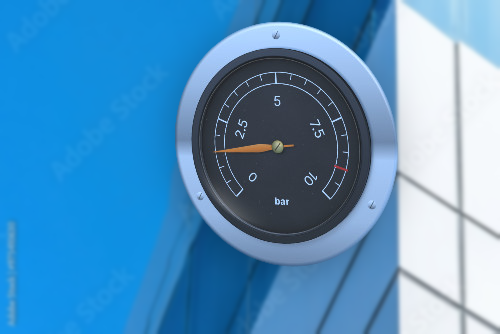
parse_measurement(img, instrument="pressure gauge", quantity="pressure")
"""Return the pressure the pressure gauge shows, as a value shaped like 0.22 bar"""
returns 1.5 bar
